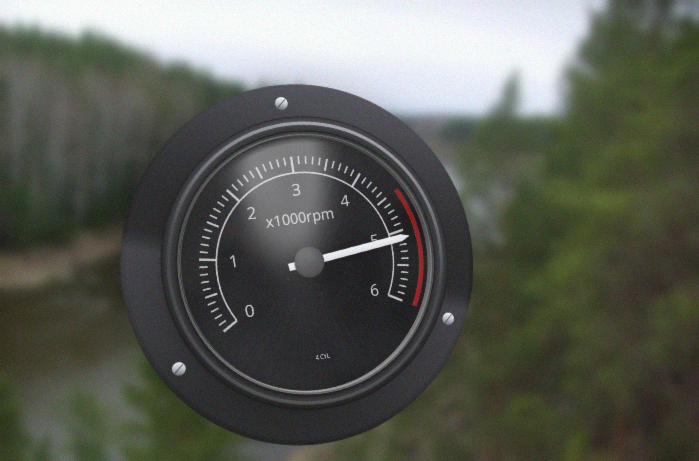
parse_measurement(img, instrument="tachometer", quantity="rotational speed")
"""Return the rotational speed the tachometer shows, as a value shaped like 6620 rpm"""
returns 5100 rpm
